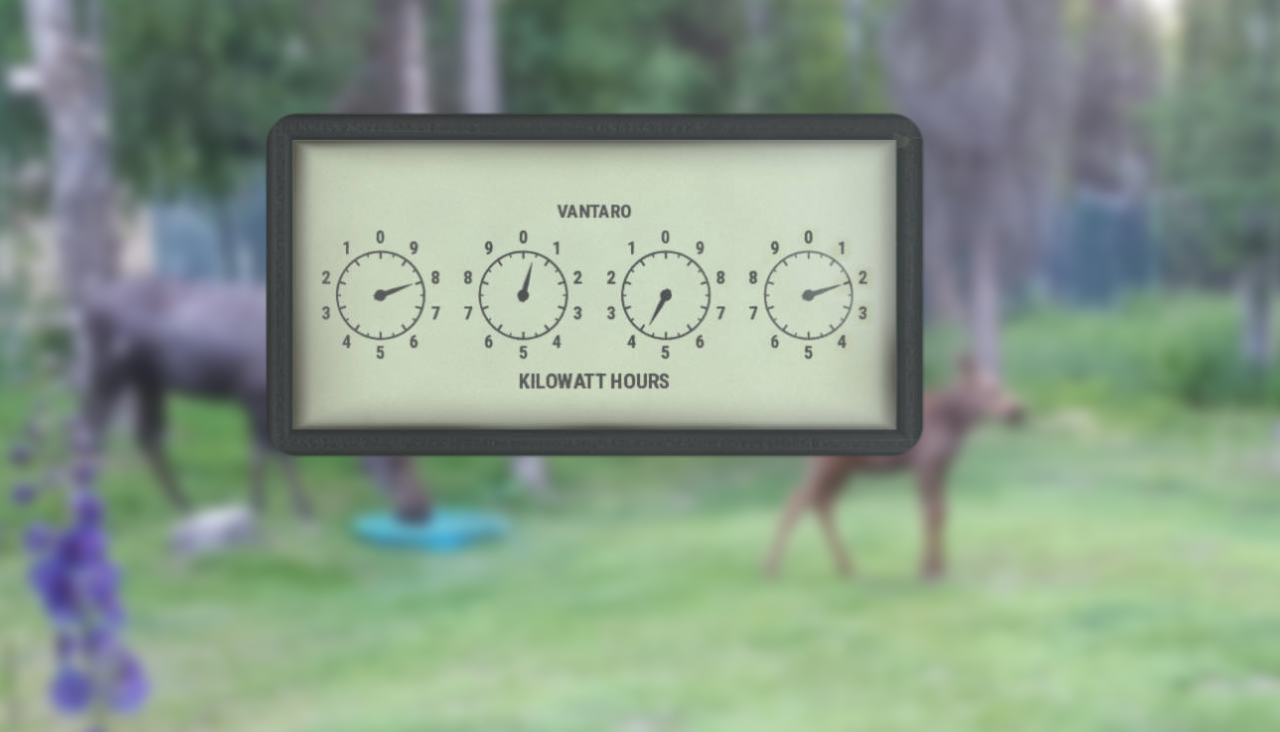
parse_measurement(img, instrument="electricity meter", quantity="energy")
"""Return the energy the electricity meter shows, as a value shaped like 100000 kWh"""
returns 8042 kWh
